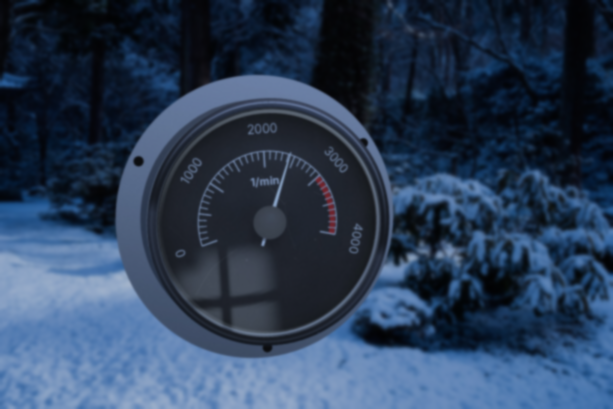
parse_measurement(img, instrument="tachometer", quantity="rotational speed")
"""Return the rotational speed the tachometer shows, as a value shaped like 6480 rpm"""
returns 2400 rpm
